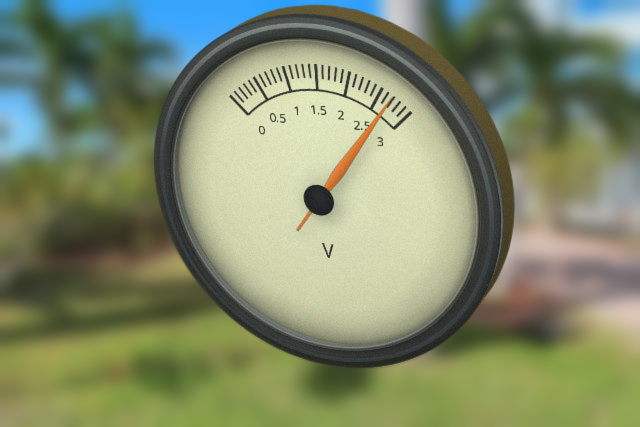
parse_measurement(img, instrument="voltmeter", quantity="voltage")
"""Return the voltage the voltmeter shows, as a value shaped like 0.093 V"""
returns 2.7 V
